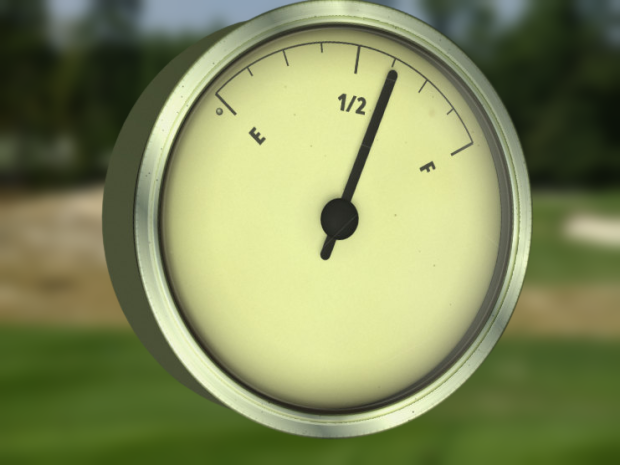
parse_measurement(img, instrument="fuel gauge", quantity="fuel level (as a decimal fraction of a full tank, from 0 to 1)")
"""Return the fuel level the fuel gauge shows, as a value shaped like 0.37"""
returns 0.625
